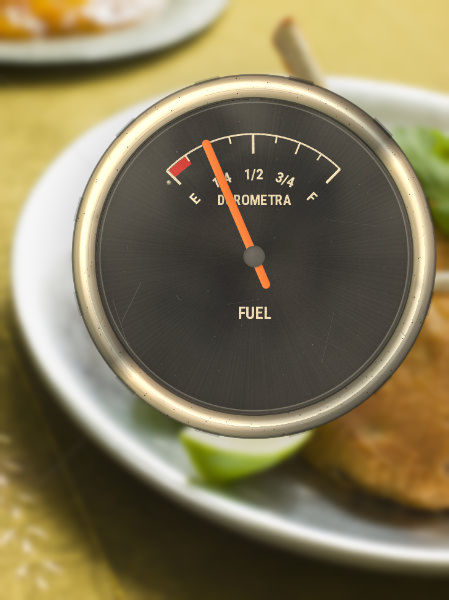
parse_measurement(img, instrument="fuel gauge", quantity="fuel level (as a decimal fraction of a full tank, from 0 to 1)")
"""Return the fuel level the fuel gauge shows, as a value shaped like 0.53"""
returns 0.25
